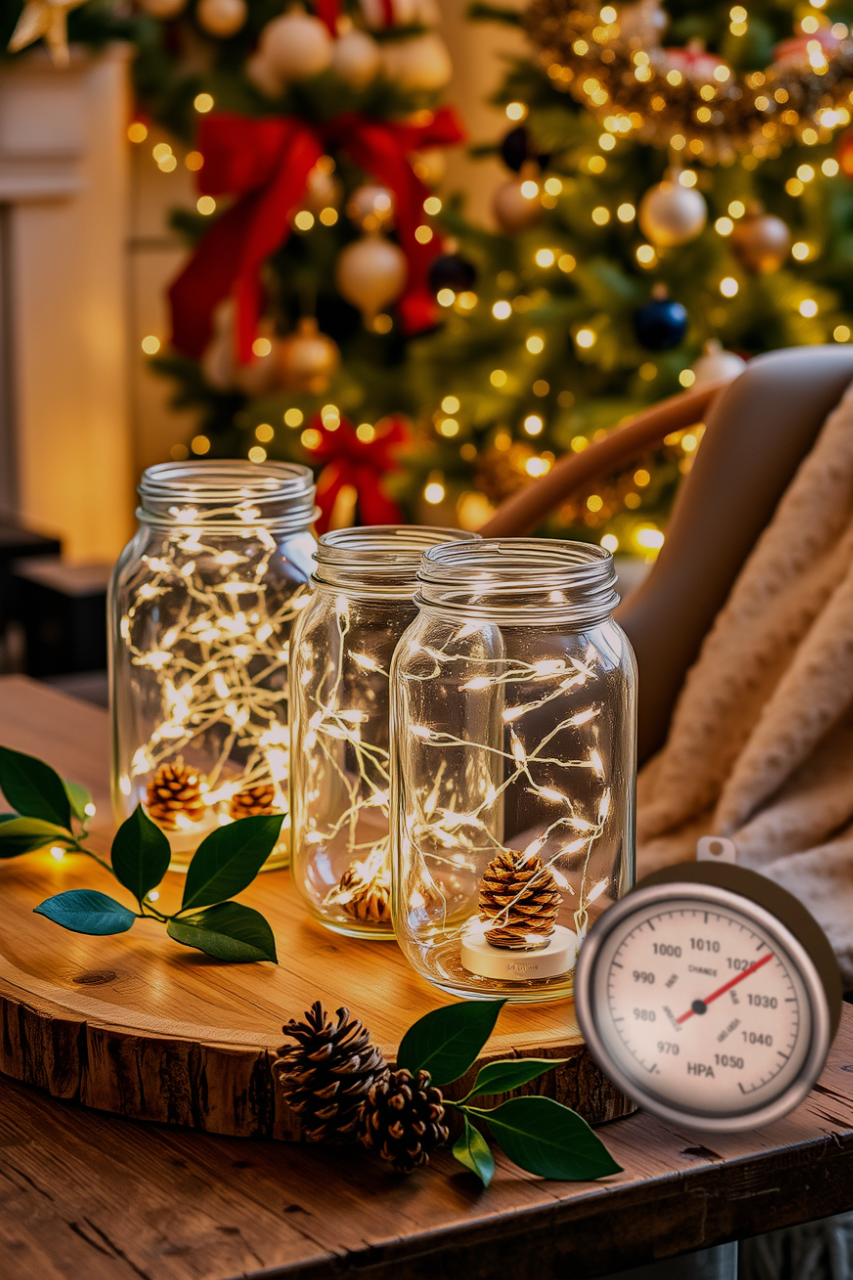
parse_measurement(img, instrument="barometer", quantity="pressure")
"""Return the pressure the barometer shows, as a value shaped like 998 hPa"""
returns 1022 hPa
